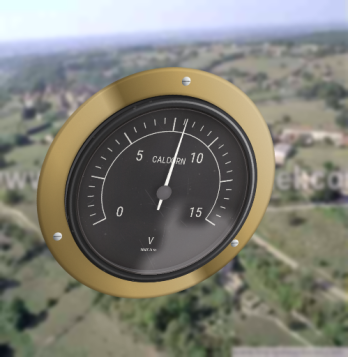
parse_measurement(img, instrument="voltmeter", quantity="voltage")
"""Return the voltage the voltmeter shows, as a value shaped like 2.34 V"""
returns 8 V
